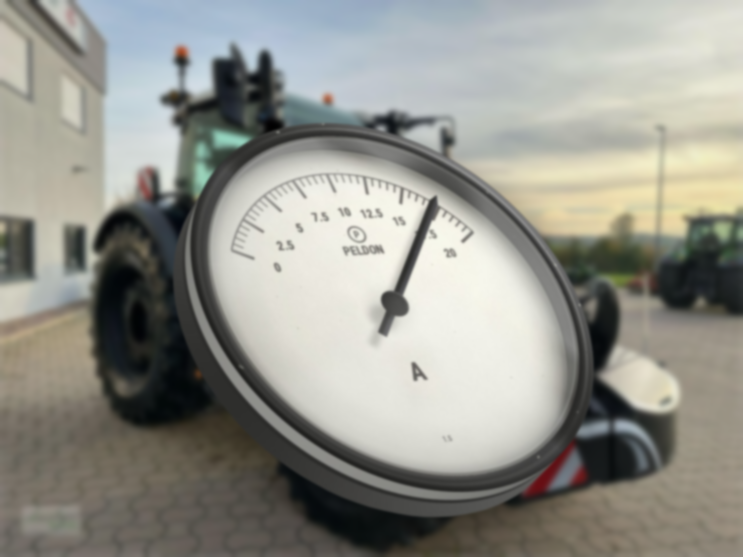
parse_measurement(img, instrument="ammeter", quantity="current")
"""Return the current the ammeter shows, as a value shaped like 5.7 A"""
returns 17 A
